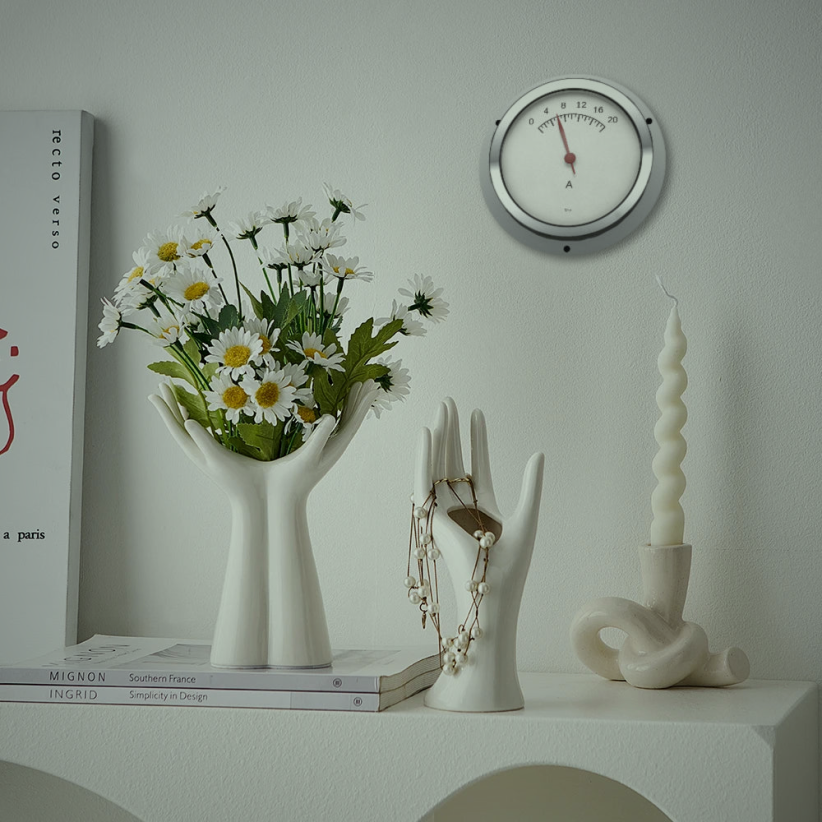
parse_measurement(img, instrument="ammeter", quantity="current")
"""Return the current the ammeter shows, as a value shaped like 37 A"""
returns 6 A
